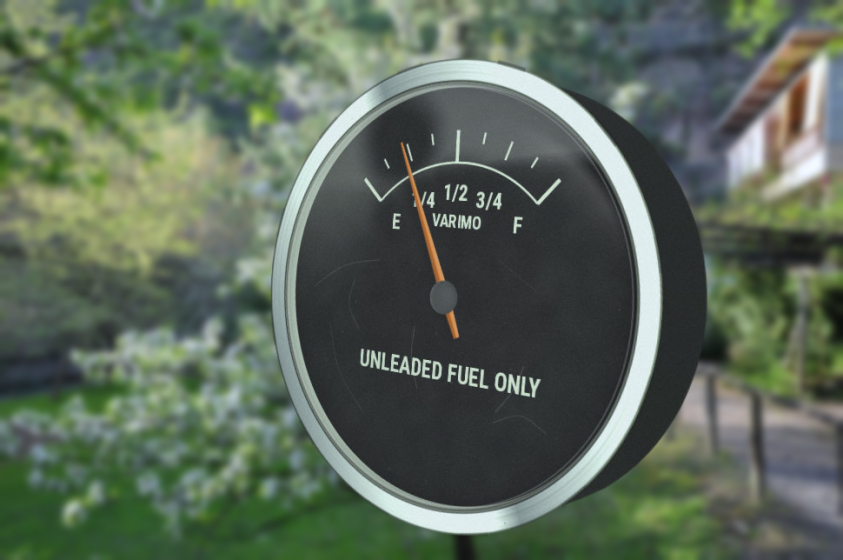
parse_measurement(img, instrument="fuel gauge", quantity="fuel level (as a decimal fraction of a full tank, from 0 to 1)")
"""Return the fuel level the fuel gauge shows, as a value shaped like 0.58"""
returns 0.25
